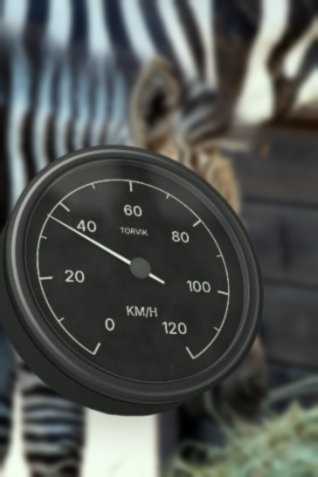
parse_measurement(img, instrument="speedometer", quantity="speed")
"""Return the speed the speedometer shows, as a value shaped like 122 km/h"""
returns 35 km/h
